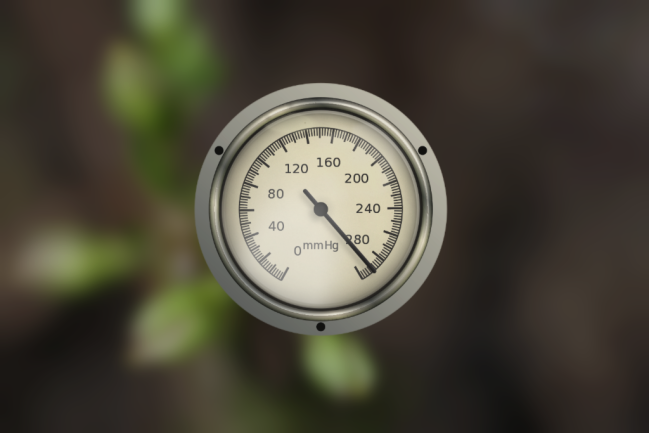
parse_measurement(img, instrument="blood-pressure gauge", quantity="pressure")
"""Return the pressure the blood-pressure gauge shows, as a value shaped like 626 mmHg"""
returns 290 mmHg
